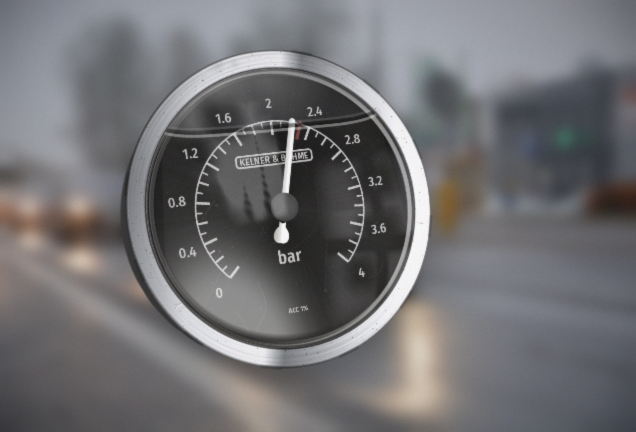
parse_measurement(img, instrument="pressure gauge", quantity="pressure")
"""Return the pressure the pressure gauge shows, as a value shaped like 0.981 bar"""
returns 2.2 bar
